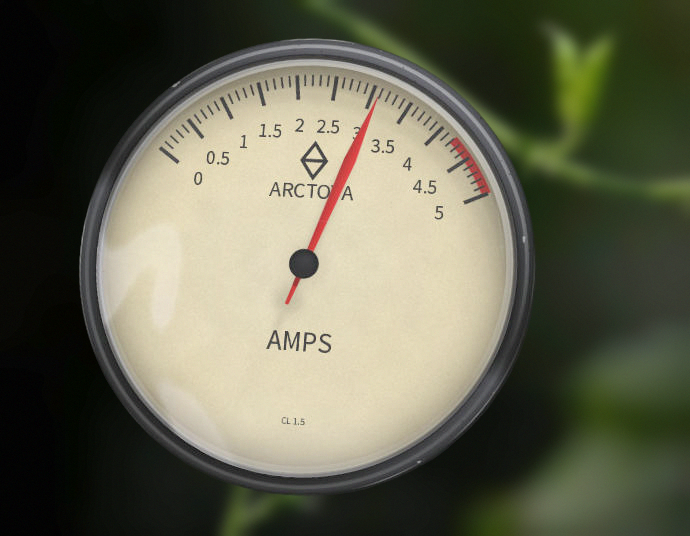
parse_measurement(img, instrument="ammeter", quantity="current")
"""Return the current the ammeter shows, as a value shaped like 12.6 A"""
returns 3.1 A
